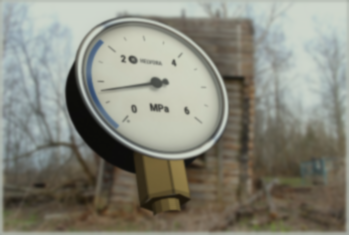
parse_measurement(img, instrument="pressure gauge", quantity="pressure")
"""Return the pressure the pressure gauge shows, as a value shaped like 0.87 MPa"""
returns 0.75 MPa
